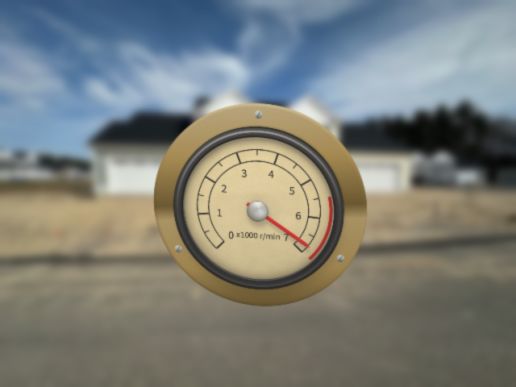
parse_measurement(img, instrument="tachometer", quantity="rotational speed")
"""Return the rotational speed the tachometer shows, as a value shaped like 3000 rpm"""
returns 6750 rpm
